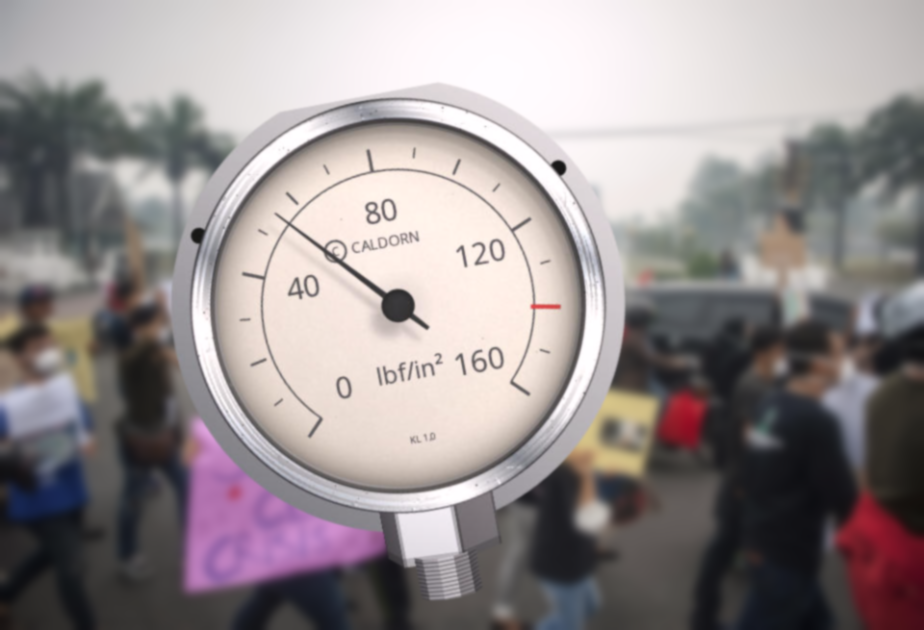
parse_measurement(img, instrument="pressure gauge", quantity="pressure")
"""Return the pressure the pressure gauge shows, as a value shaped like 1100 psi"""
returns 55 psi
